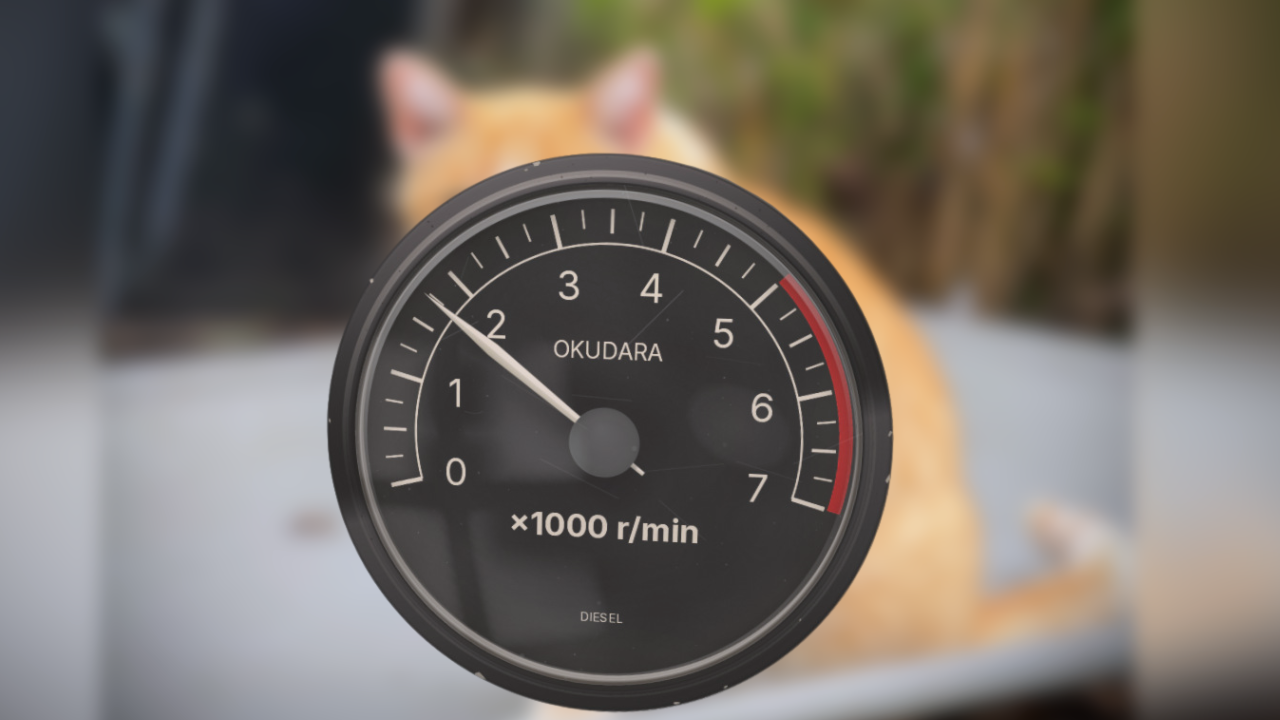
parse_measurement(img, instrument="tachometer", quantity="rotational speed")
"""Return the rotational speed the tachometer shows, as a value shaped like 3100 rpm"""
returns 1750 rpm
